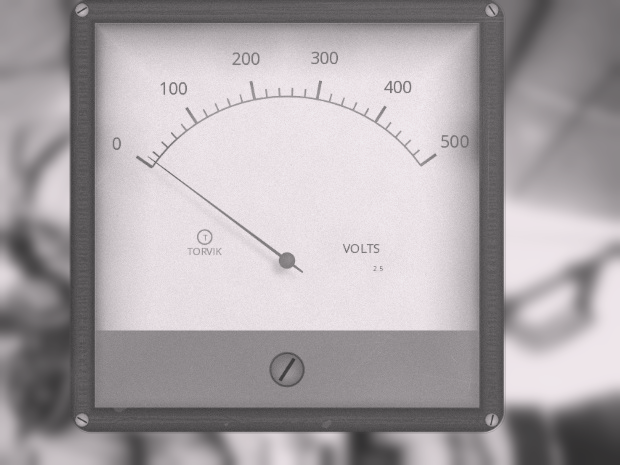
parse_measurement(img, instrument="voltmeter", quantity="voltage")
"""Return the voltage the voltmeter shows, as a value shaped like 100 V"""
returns 10 V
